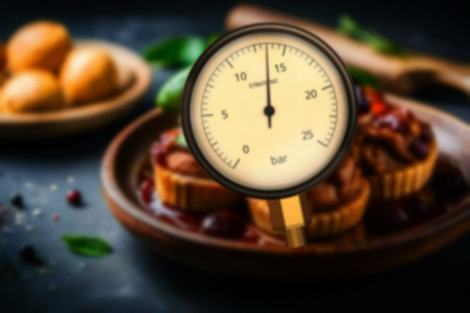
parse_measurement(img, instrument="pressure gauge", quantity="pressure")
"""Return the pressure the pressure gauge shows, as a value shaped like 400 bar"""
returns 13.5 bar
